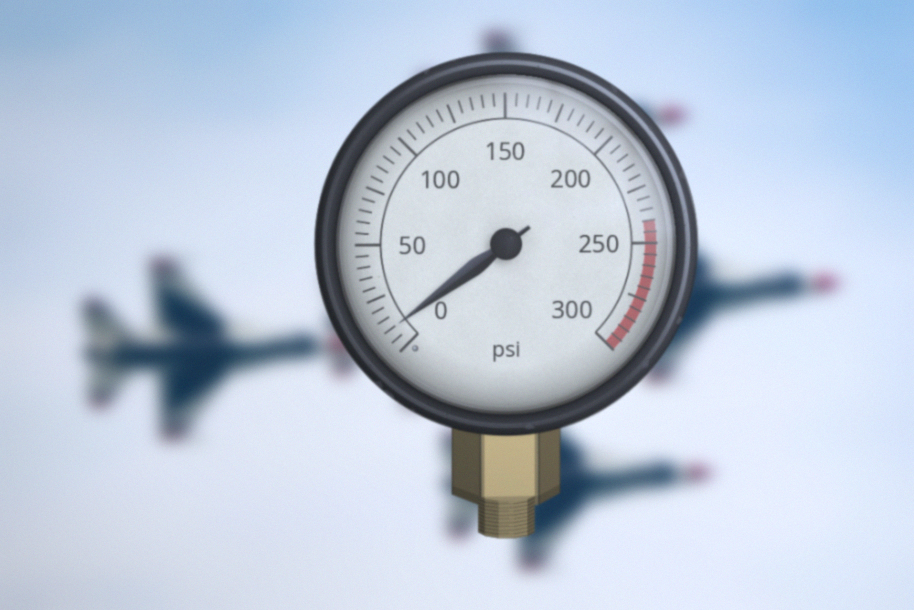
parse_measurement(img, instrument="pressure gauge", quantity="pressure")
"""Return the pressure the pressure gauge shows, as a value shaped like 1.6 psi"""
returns 10 psi
